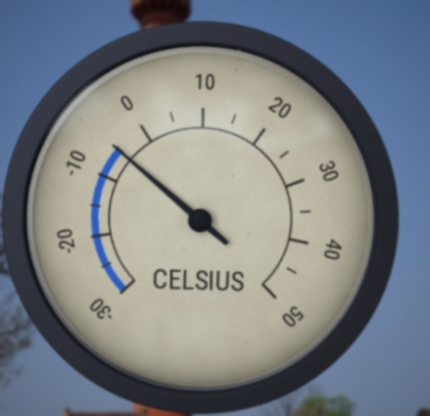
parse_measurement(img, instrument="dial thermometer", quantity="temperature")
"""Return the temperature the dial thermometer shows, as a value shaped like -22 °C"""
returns -5 °C
